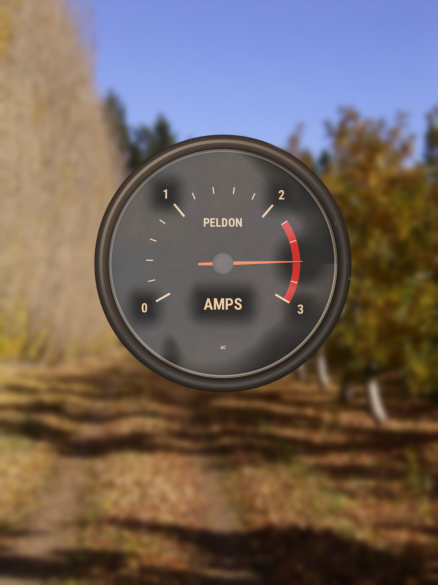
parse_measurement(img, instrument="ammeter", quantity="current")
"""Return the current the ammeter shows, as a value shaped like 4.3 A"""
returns 2.6 A
